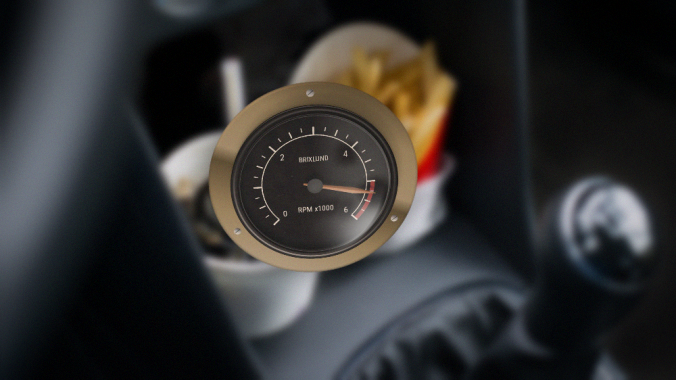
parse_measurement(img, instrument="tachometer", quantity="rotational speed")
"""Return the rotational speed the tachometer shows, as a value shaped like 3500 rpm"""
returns 5250 rpm
